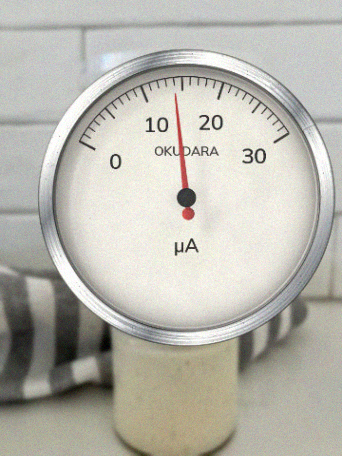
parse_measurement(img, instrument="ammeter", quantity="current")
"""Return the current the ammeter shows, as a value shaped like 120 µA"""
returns 14 µA
